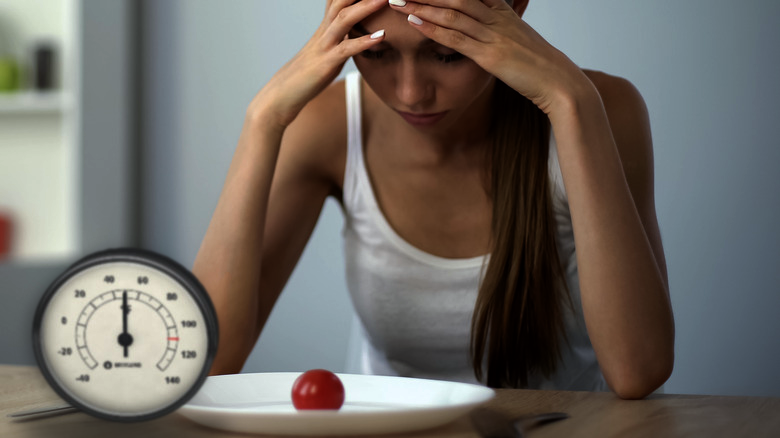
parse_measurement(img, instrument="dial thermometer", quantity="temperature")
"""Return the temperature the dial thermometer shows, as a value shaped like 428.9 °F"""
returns 50 °F
